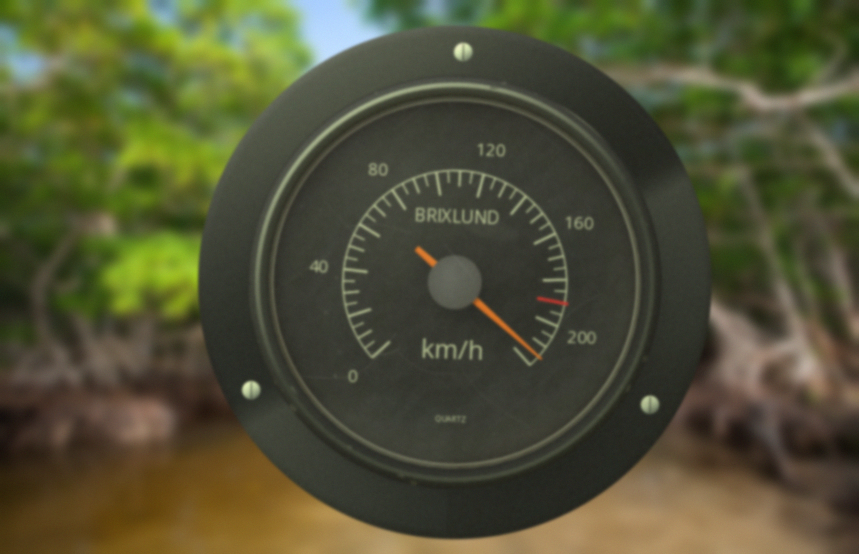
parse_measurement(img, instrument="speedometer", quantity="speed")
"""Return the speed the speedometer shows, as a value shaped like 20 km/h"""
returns 215 km/h
